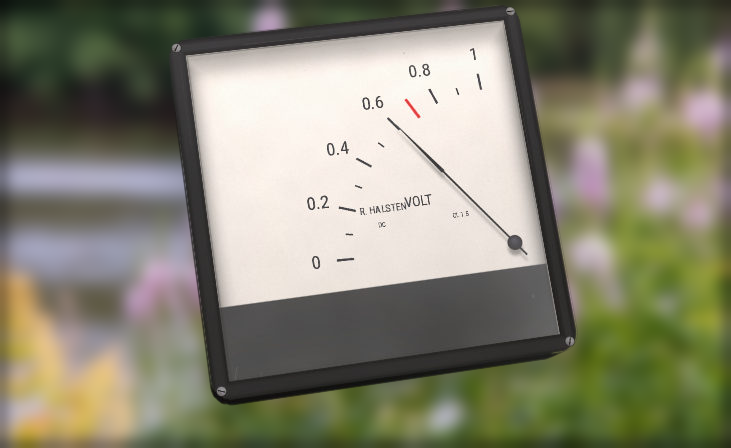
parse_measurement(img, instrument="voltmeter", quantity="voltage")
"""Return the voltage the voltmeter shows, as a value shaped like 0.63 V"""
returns 0.6 V
